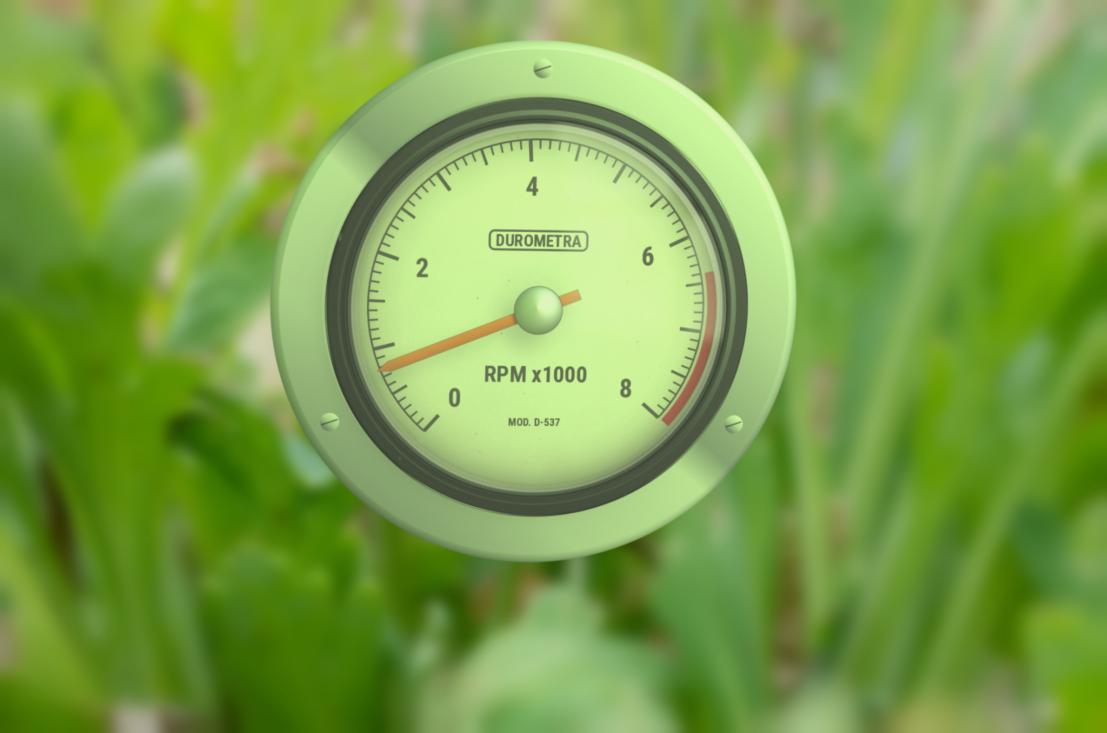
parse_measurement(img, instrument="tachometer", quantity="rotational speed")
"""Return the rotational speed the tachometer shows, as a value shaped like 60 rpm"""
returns 800 rpm
